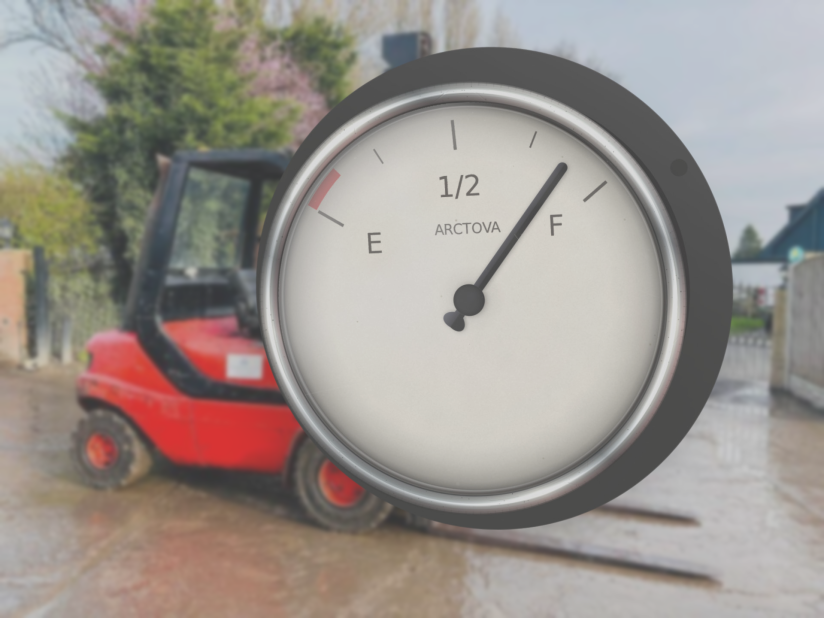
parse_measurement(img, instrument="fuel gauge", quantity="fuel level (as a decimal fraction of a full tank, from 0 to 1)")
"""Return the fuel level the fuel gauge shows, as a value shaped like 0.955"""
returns 0.875
